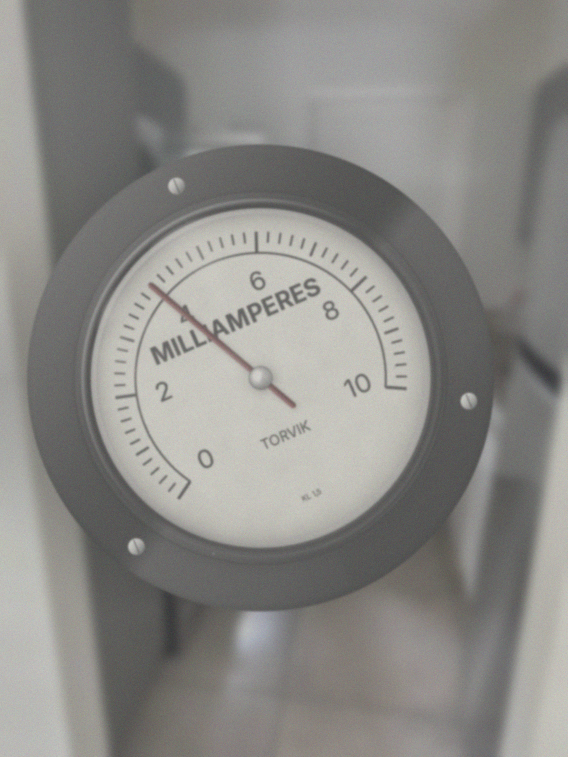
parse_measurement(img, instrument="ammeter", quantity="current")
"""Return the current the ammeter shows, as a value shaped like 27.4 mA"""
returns 4 mA
